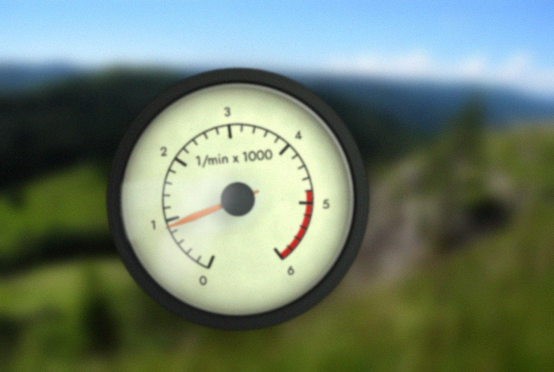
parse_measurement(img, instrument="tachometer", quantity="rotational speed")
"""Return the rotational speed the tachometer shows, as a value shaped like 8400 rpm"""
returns 900 rpm
